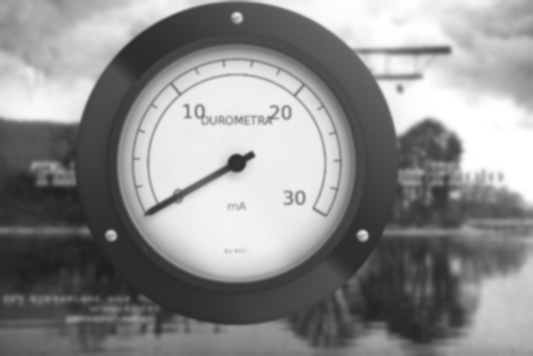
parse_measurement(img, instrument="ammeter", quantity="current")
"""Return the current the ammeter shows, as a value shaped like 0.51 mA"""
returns 0 mA
